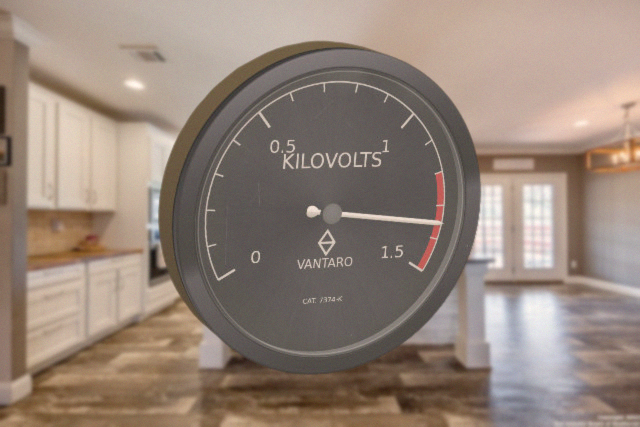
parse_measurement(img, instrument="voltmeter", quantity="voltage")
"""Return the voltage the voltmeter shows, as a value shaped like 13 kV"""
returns 1.35 kV
